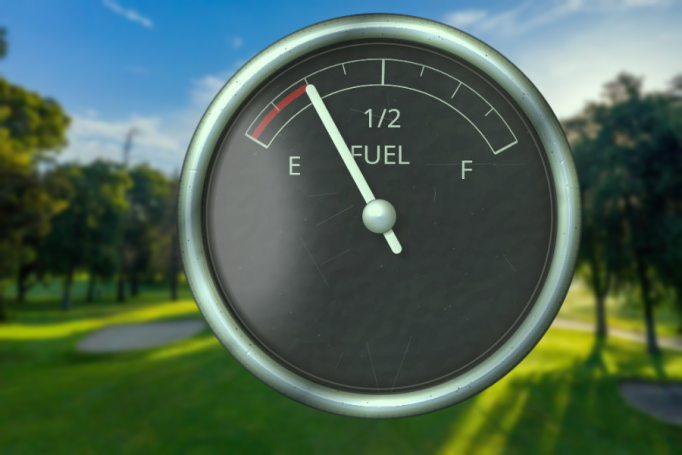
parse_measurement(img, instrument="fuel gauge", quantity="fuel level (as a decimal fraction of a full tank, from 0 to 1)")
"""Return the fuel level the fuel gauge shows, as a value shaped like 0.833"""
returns 0.25
